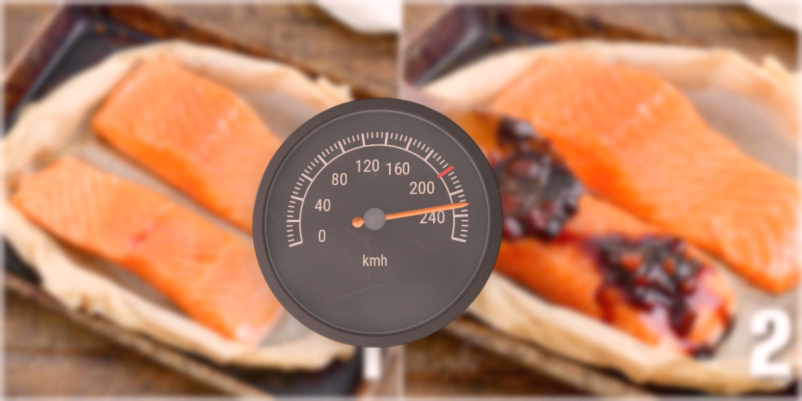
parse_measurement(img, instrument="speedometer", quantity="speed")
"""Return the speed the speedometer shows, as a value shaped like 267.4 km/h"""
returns 232 km/h
